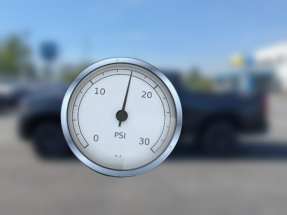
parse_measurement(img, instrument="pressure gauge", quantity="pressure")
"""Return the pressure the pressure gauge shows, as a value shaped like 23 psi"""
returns 16 psi
